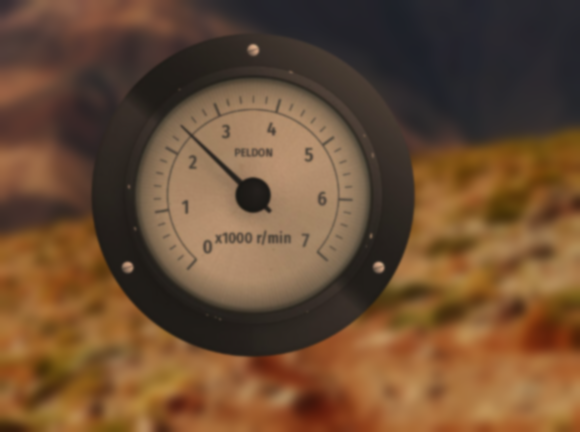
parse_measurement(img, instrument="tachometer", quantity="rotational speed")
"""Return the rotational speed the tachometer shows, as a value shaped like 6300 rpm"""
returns 2400 rpm
